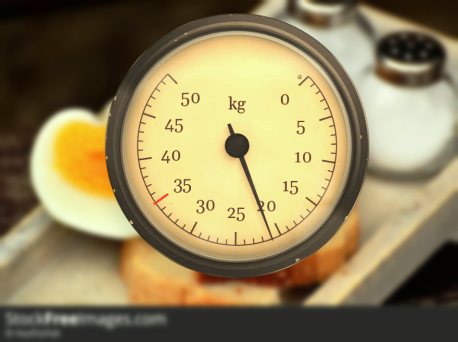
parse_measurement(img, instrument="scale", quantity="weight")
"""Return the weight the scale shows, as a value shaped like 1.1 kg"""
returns 21 kg
